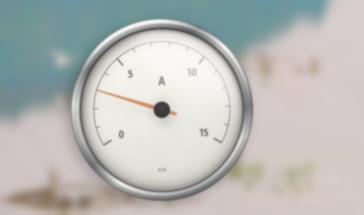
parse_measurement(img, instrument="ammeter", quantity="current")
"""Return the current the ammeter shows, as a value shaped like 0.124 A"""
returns 3 A
